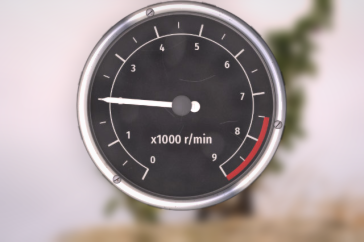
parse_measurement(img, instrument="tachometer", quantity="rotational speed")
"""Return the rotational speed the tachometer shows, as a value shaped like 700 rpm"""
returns 2000 rpm
